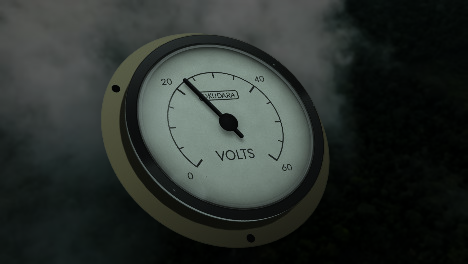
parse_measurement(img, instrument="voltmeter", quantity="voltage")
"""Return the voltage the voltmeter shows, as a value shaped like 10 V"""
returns 22.5 V
